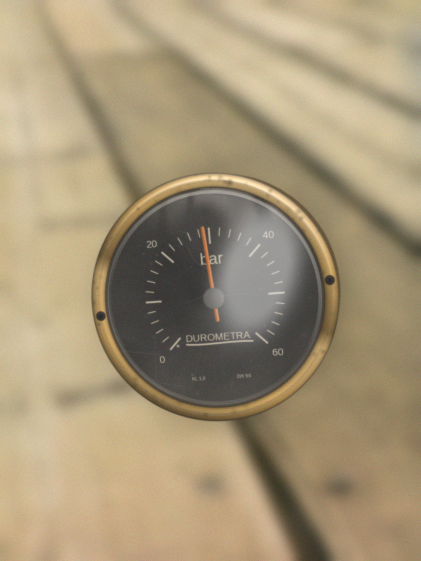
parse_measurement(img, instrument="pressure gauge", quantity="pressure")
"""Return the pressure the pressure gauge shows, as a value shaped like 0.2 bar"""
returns 29 bar
